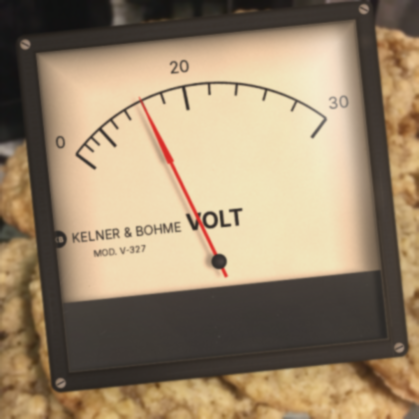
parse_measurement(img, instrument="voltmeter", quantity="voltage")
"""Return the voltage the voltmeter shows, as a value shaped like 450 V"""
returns 16 V
